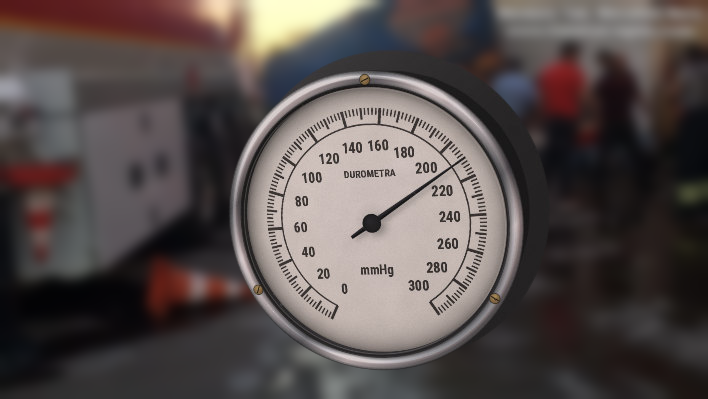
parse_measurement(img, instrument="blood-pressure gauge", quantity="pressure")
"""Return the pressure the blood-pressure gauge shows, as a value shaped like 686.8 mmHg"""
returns 210 mmHg
